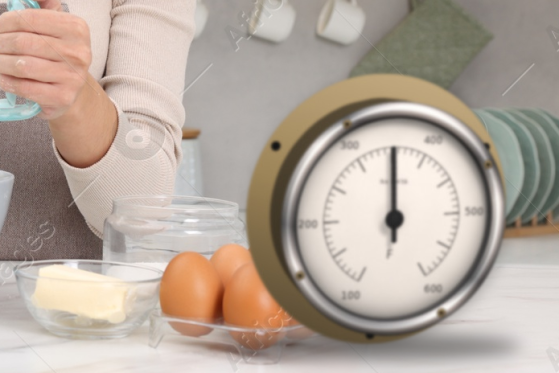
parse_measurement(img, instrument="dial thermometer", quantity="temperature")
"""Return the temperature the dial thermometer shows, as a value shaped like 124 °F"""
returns 350 °F
